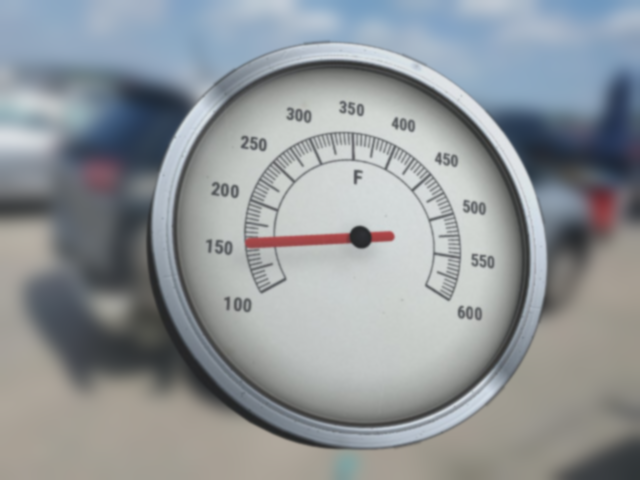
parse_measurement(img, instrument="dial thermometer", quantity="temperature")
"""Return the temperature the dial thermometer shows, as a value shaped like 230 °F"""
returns 150 °F
